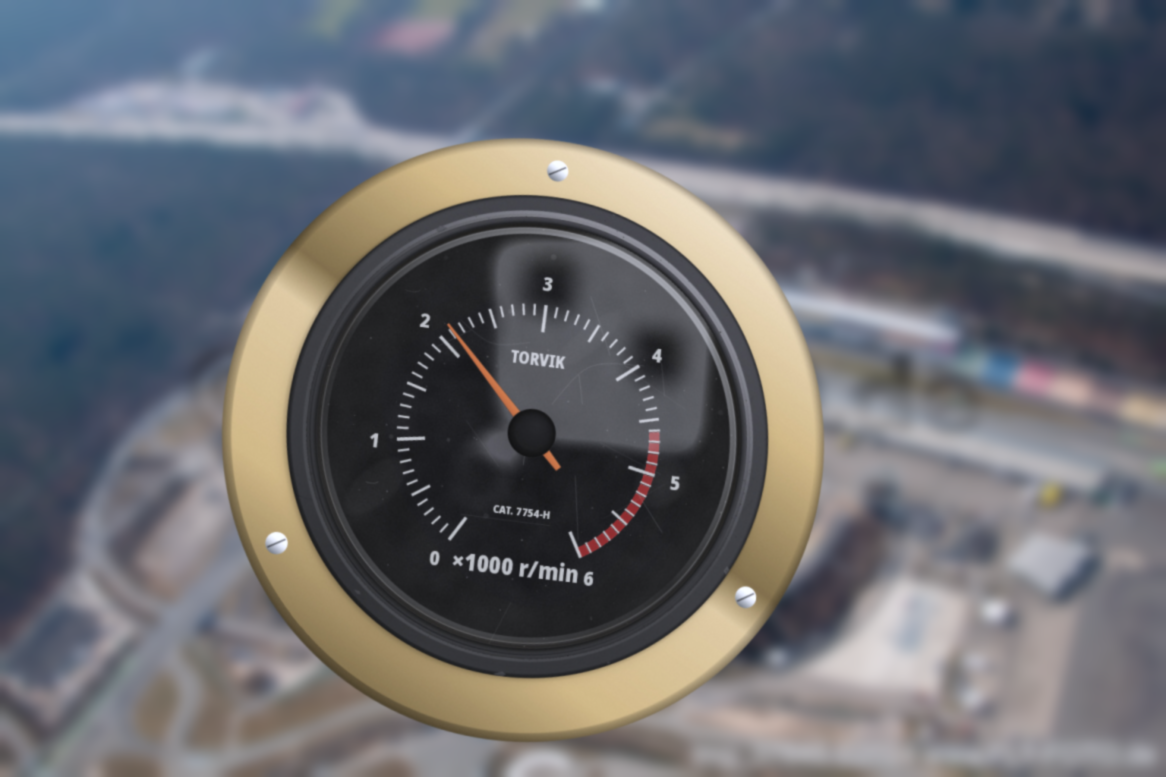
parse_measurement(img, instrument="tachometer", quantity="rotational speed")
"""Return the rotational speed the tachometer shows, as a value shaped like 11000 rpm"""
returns 2100 rpm
